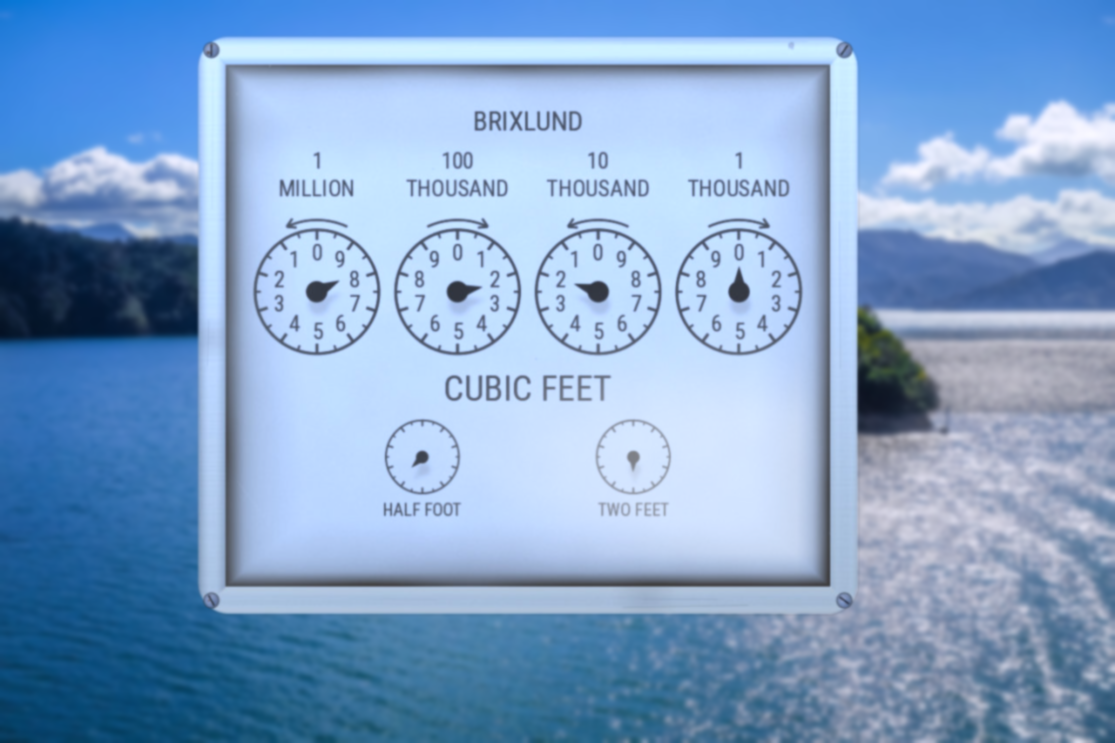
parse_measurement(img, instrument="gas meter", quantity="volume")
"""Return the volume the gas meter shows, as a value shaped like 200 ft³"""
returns 822000 ft³
